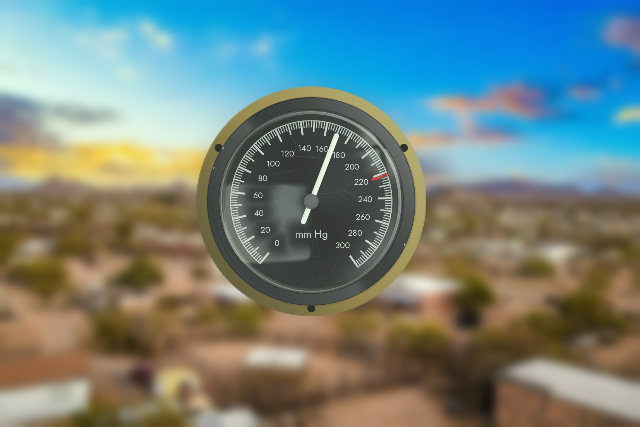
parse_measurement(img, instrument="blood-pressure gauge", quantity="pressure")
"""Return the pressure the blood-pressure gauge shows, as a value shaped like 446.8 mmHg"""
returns 170 mmHg
